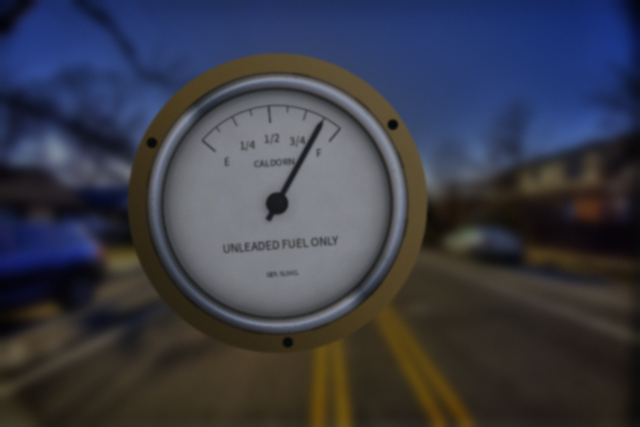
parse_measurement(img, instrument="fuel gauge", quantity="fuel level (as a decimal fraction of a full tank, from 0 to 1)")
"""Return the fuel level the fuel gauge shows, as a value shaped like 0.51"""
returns 0.875
